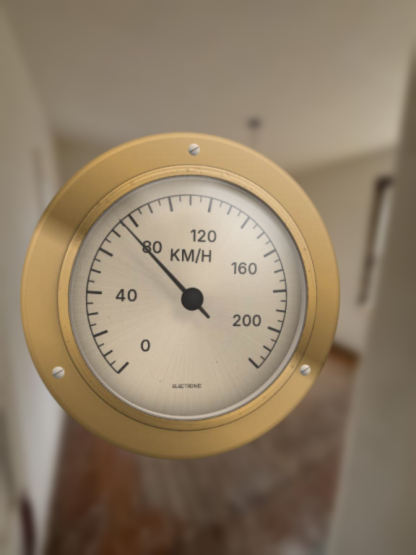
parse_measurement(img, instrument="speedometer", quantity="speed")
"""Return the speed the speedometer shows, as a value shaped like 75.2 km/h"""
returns 75 km/h
